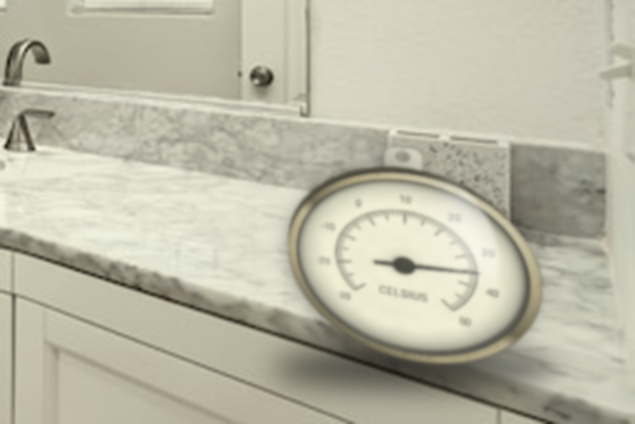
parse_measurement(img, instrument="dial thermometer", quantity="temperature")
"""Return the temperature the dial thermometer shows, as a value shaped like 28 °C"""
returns 35 °C
